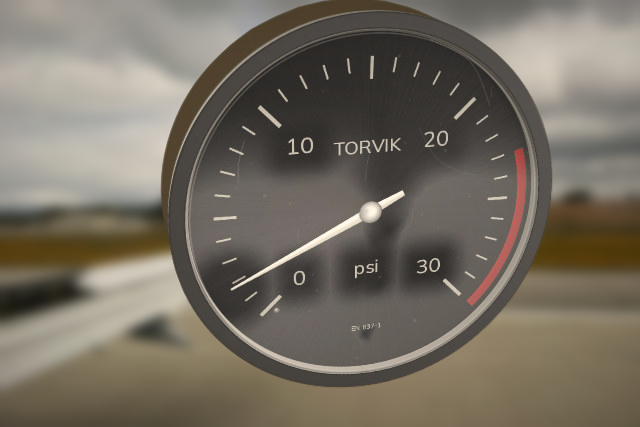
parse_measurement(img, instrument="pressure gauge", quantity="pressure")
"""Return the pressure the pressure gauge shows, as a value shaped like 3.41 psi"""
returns 2 psi
